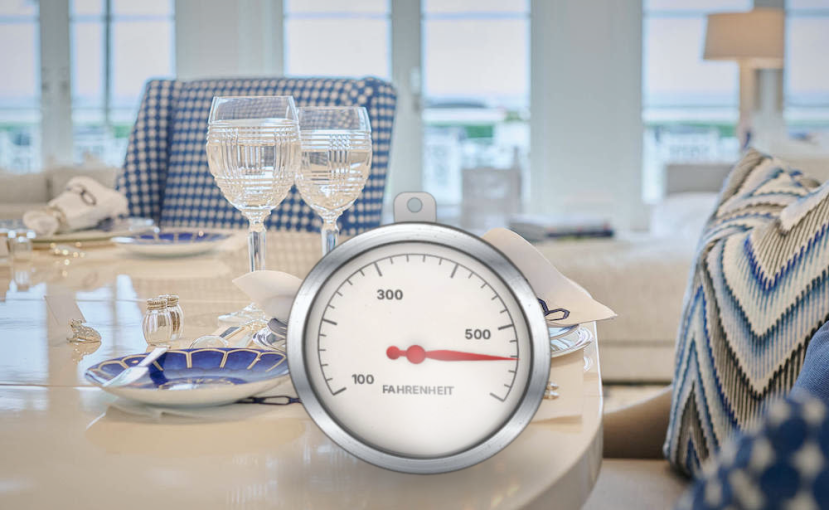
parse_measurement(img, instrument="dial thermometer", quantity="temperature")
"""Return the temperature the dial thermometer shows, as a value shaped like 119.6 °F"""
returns 540 °F
